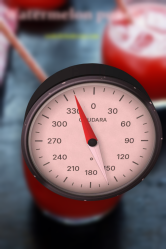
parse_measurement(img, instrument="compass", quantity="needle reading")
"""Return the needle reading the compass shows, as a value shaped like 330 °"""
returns 340 °
